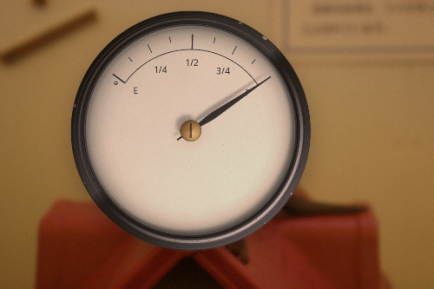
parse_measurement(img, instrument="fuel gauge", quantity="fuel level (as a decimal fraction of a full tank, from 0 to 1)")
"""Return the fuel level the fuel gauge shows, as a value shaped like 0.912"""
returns 1
